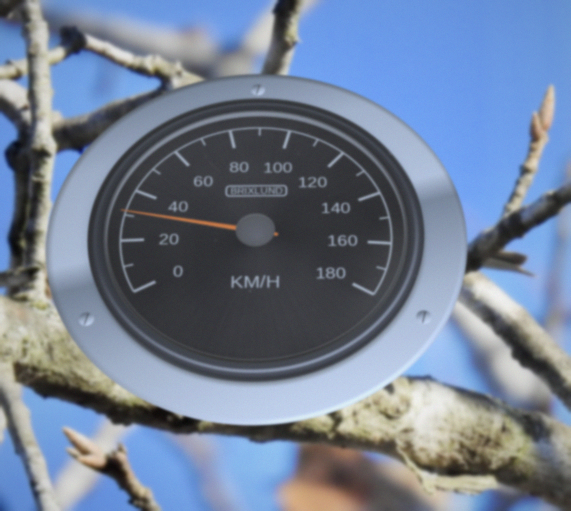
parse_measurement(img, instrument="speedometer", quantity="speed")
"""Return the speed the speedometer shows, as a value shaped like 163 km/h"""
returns 30 km/h
